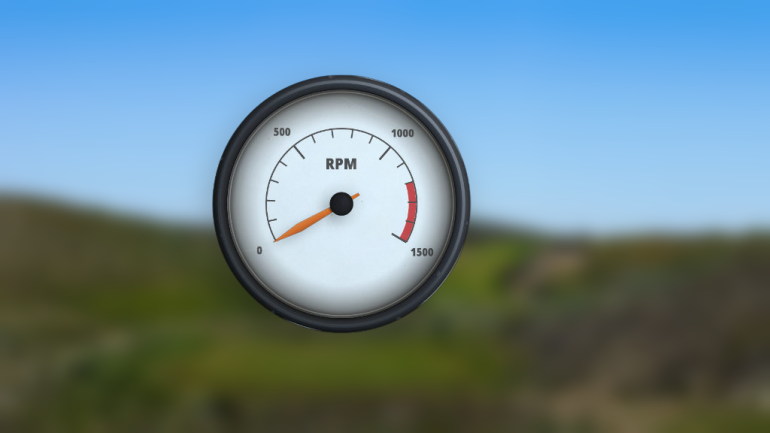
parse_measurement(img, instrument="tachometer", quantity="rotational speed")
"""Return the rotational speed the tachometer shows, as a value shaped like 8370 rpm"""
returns 0 rpm
